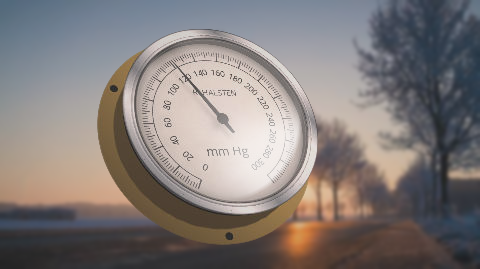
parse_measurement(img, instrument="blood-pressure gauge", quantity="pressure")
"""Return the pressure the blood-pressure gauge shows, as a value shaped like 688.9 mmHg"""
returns 120 mmHg
